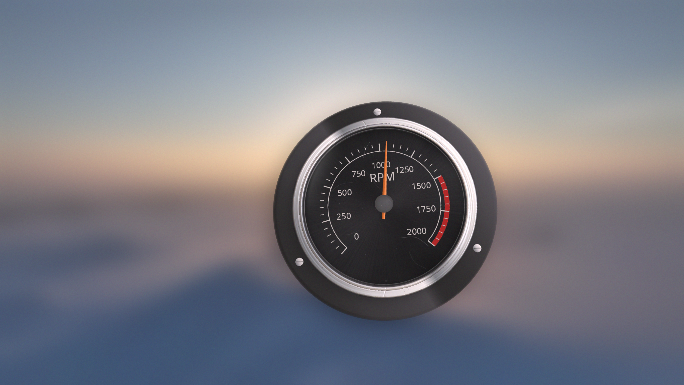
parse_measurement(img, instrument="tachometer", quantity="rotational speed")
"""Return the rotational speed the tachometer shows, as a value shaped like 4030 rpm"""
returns 1050 rpm
